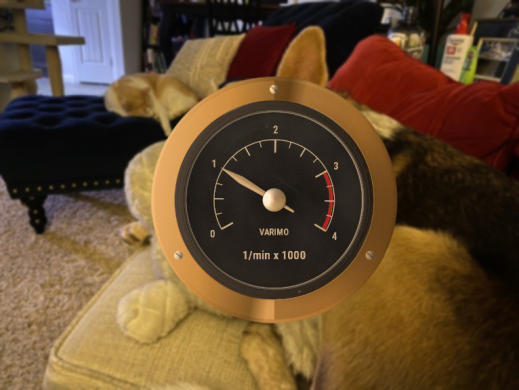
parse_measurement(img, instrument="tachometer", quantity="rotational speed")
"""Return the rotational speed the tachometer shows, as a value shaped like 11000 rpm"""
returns 1000 rpm
